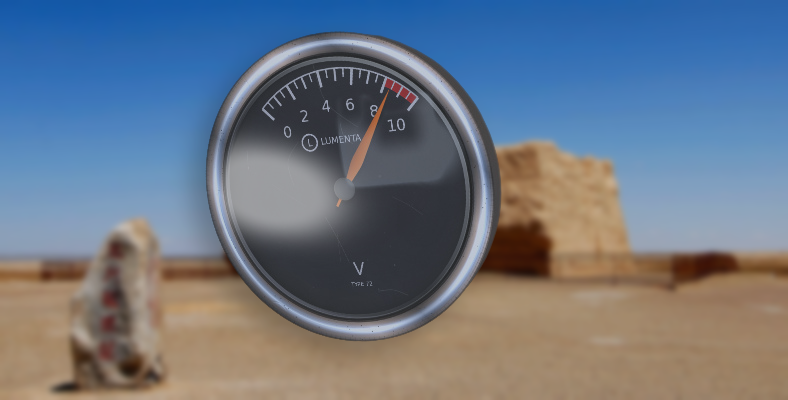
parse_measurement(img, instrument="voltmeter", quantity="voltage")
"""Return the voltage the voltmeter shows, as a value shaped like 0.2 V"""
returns 8.5 V
